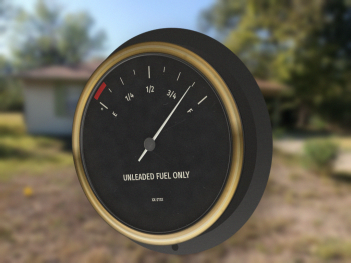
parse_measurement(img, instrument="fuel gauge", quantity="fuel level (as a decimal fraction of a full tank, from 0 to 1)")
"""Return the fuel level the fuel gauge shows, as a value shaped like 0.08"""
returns 0.875
